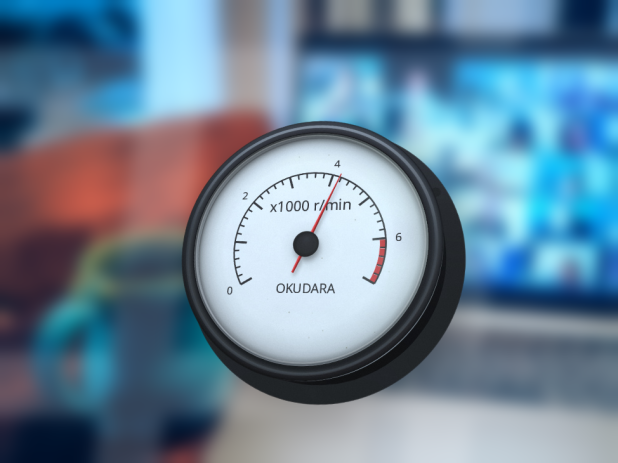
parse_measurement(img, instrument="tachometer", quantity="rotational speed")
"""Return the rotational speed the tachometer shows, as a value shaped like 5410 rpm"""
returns 4200 rpm
